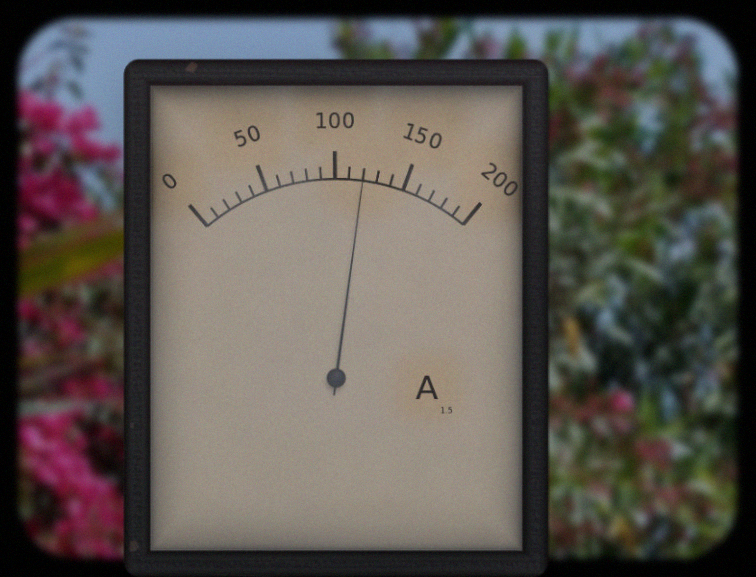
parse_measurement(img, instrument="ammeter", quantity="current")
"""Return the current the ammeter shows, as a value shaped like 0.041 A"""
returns 120 A
